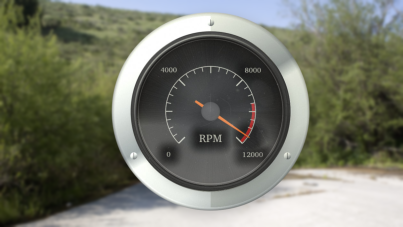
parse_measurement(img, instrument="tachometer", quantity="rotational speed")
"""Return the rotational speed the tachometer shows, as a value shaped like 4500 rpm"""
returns 11500 rpm
